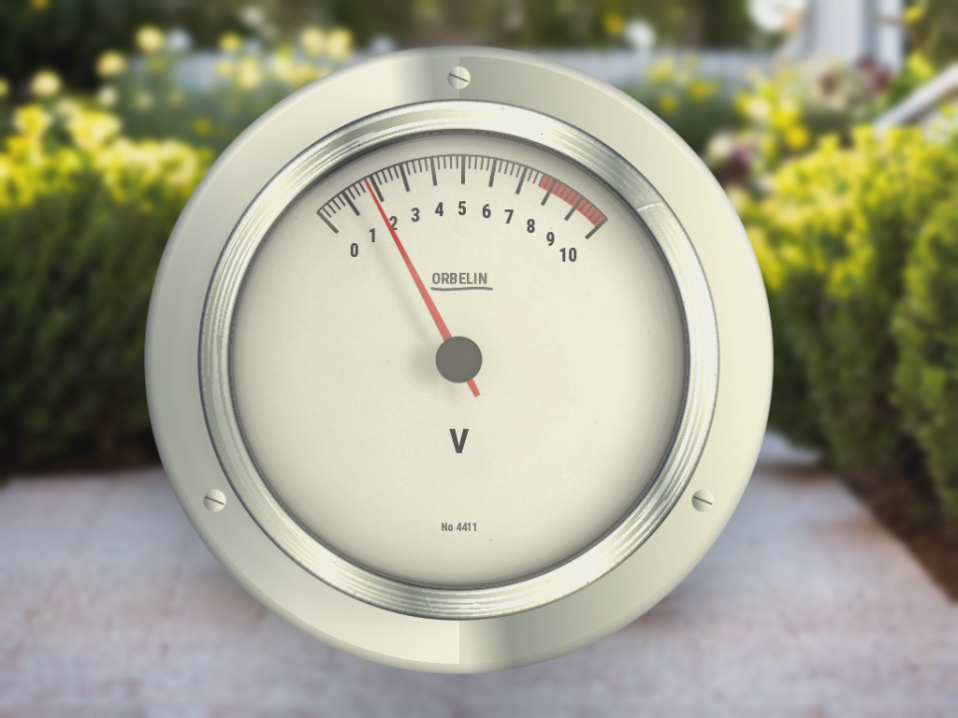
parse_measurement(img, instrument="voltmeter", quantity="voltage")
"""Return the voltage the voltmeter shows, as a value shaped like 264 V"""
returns 1.8 V
